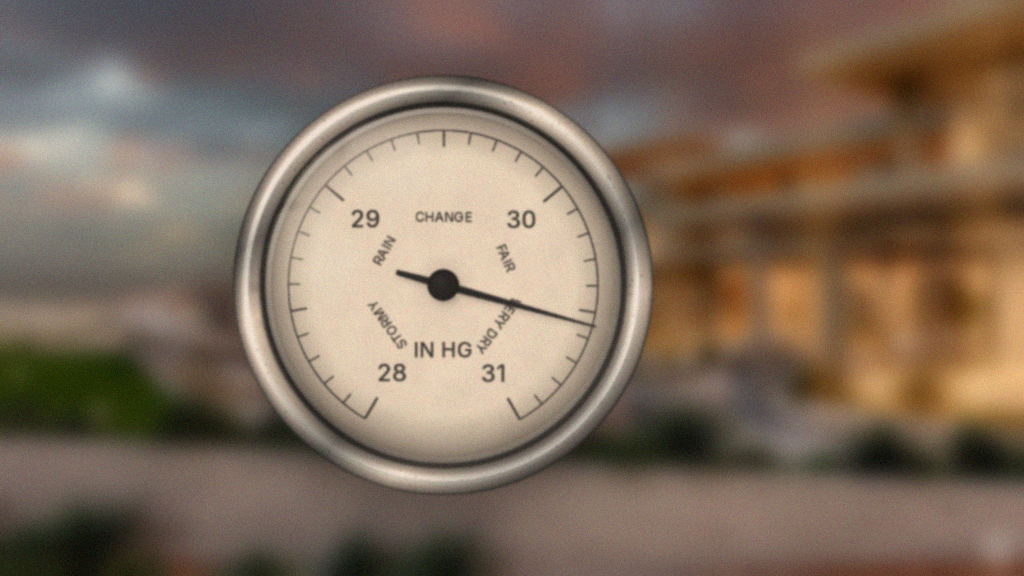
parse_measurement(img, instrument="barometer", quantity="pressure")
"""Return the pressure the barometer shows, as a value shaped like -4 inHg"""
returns 30.55 inHg
